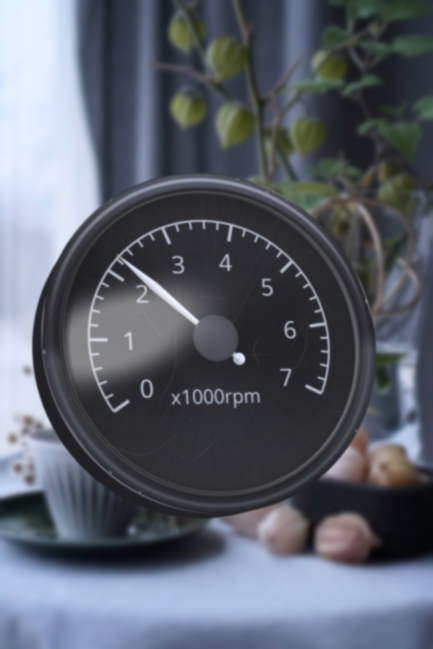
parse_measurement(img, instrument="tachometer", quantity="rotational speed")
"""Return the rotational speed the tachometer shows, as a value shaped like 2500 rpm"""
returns 2200 rpm
